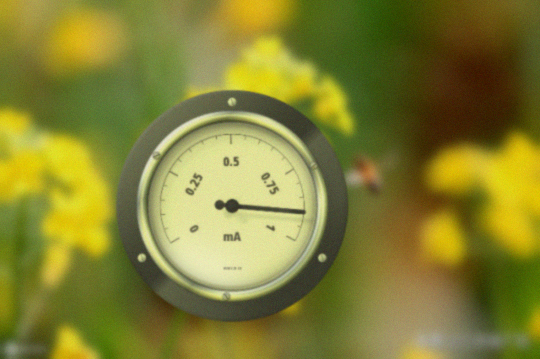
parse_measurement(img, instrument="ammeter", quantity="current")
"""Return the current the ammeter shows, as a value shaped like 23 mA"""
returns 0.9 mA
